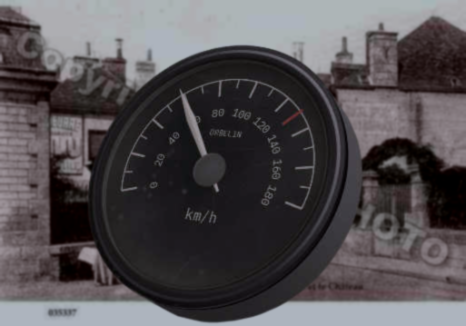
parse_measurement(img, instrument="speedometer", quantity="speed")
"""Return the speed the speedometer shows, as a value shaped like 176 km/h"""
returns 60 km/h
